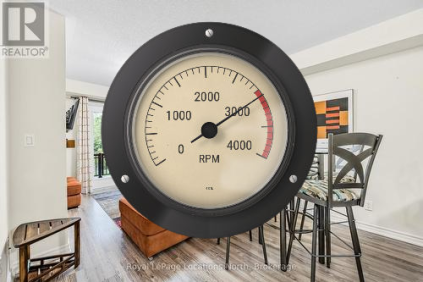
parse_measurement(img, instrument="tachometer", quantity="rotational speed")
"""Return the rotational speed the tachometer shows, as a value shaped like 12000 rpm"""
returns 3000 rpm
